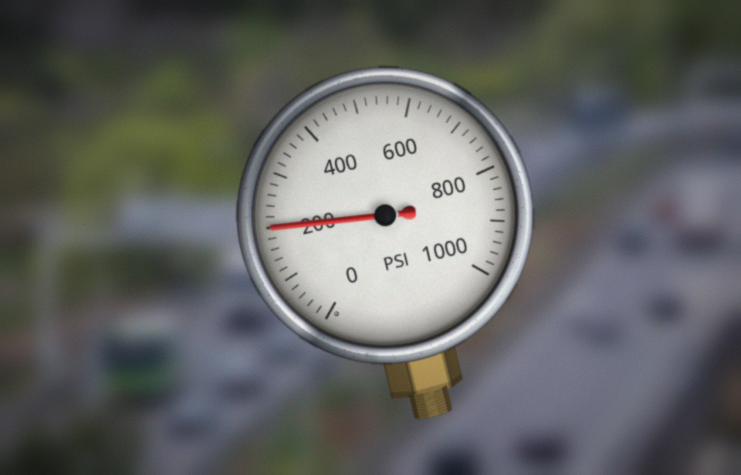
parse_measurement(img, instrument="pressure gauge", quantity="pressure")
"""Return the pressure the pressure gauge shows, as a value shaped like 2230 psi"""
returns 200 psi
